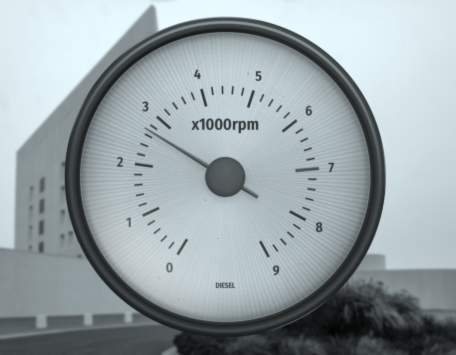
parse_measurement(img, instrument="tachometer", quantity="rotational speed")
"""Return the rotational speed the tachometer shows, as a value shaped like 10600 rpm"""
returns 2700 rpm
